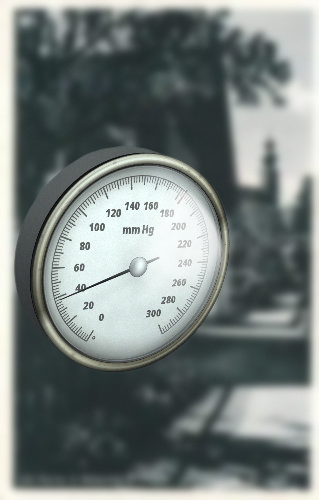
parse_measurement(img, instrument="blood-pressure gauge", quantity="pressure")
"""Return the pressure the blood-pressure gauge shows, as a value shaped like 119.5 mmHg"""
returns 40 mmHg
